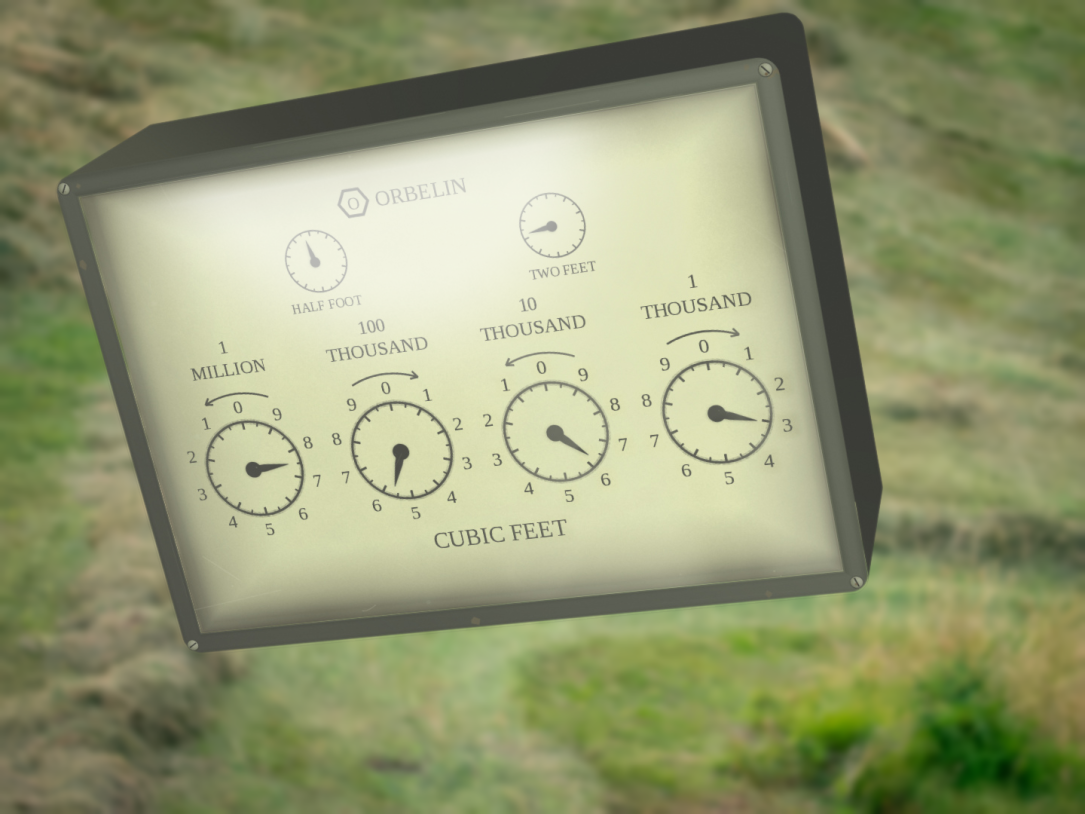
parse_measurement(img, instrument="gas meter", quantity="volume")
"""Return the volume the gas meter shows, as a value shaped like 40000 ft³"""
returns 756300 ft³
